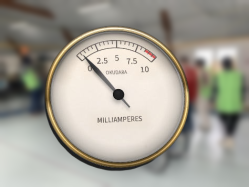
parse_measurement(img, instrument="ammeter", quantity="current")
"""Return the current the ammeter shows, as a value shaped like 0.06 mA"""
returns 0.5 mA
